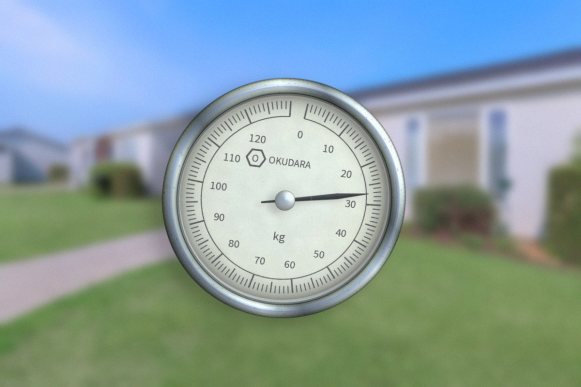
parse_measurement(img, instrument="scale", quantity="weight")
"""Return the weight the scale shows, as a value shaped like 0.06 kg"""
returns 27 kg
